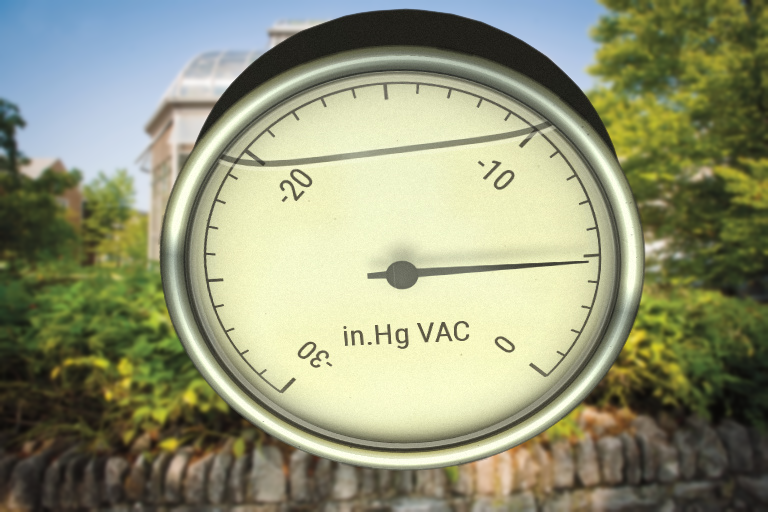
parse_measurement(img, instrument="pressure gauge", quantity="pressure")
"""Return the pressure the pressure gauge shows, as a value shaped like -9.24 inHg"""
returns -5 inHg
